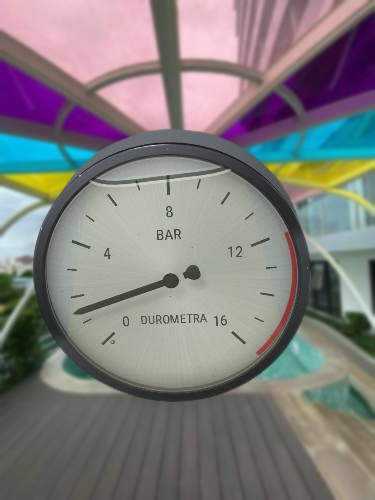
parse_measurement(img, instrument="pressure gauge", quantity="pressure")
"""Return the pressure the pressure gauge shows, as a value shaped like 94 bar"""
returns 1.5 bar
